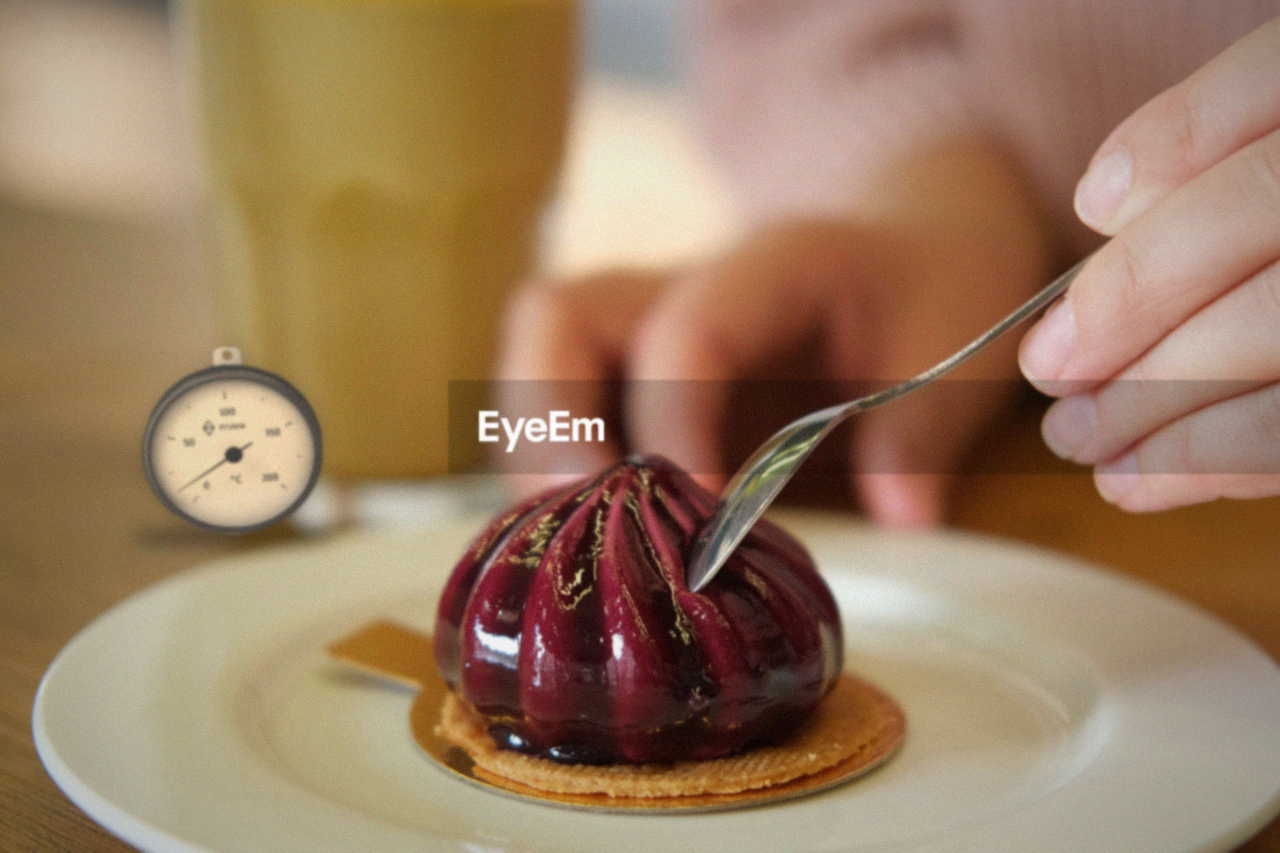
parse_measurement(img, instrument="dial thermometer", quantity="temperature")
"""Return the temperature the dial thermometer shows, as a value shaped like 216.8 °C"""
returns 12.5 °C
